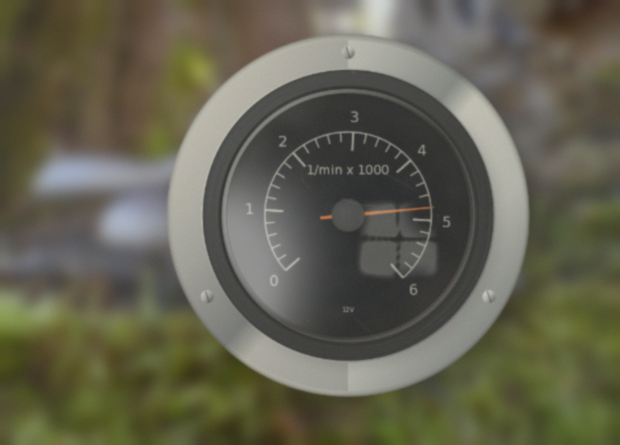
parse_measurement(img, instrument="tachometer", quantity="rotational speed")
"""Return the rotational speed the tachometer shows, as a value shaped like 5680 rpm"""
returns 4800 rpm
